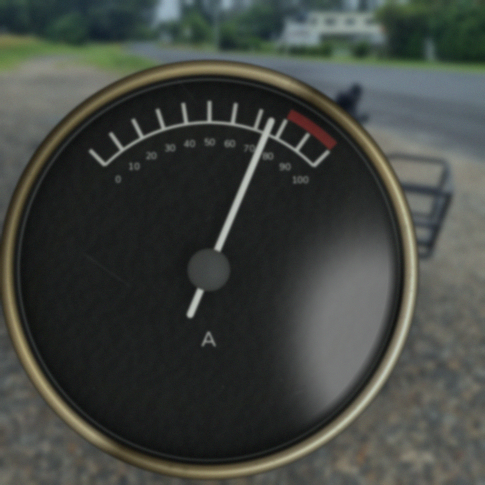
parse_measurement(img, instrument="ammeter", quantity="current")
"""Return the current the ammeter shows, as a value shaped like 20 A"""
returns 75 A
